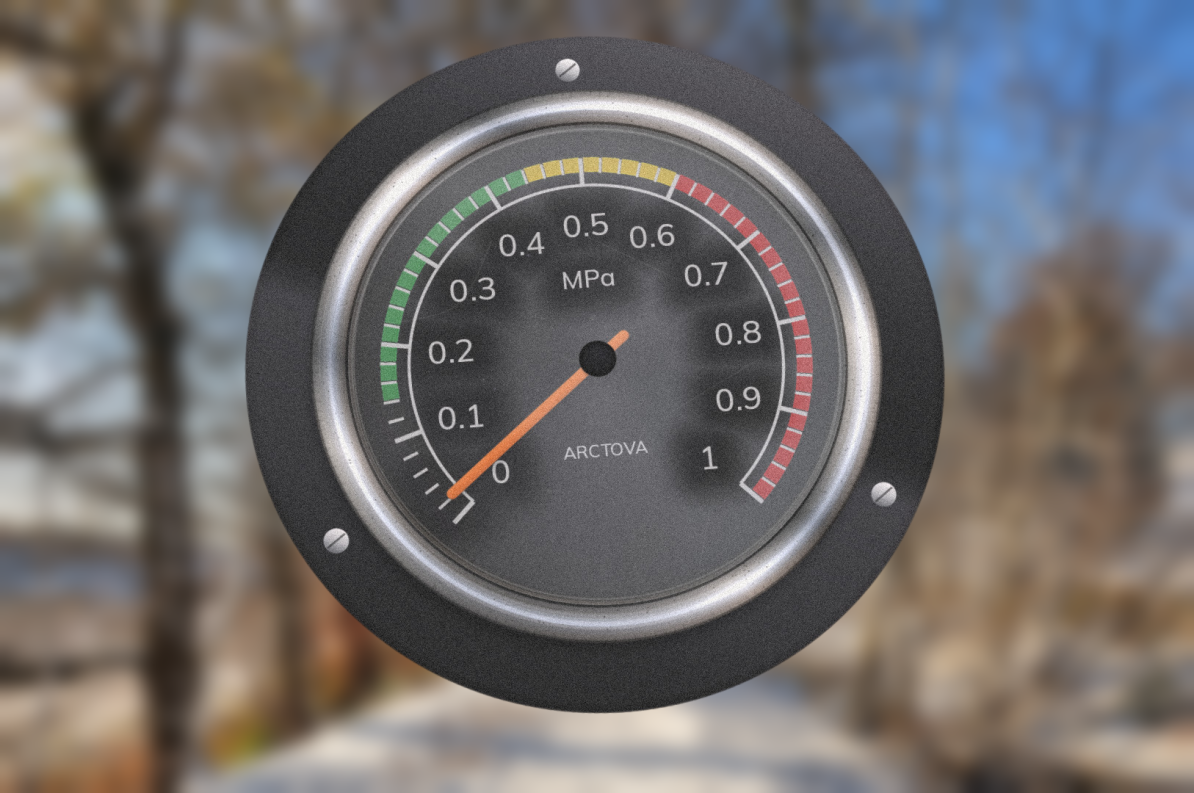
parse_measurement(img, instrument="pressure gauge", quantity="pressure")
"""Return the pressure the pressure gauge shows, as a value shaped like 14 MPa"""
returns 0.02 MPa
